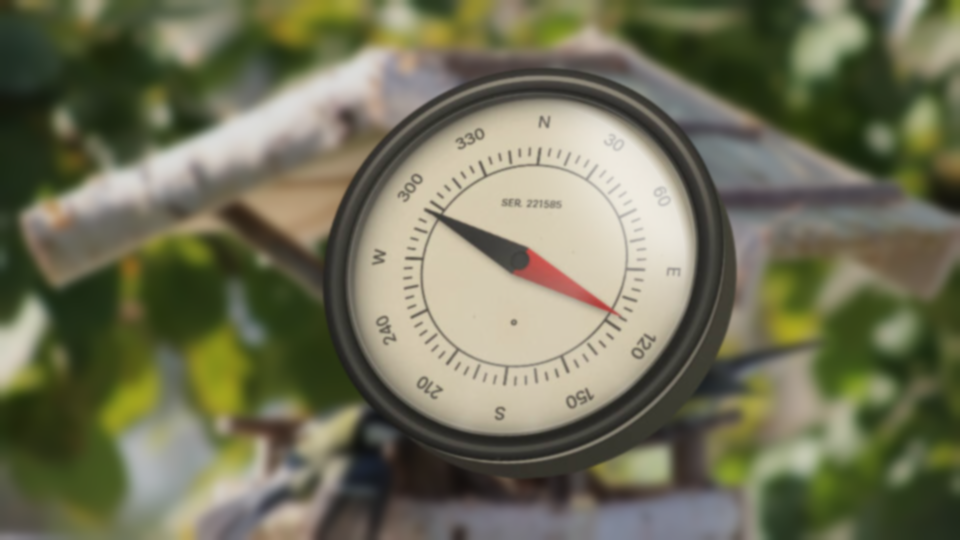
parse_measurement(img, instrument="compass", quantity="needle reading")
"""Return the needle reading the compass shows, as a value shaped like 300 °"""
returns 115 °
